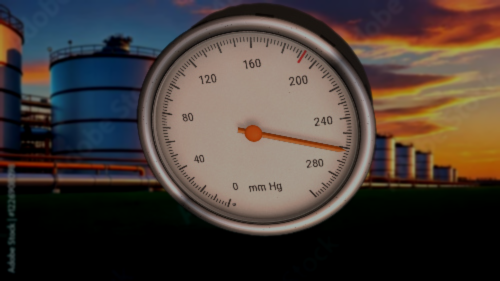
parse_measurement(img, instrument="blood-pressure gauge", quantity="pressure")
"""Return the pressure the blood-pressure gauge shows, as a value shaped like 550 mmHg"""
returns 260 mmHg
